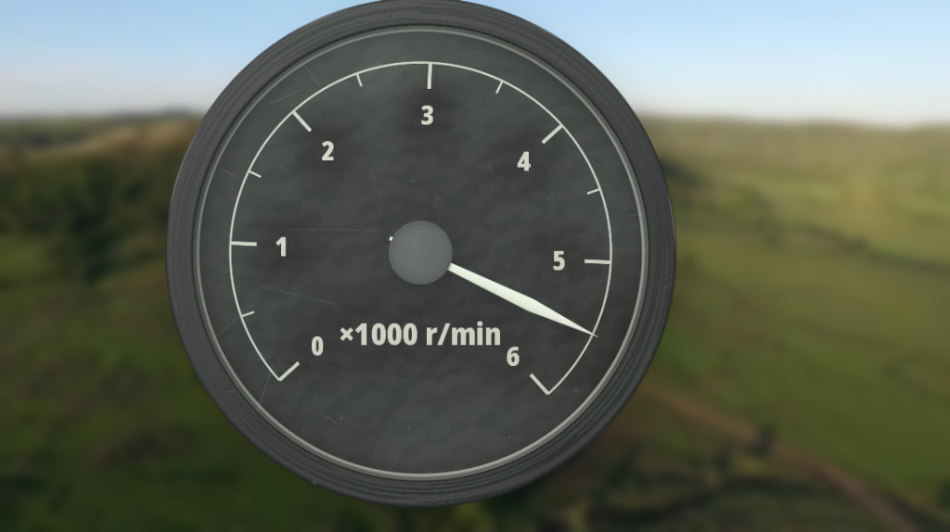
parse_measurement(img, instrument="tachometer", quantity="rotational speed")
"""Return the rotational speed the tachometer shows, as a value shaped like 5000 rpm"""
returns 5500 rpm
